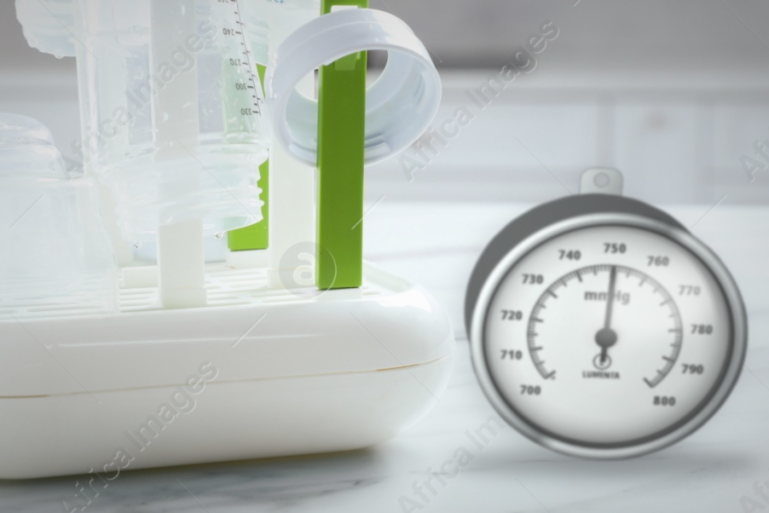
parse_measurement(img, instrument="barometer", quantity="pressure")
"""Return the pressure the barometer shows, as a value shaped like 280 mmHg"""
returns 750 mmHg
